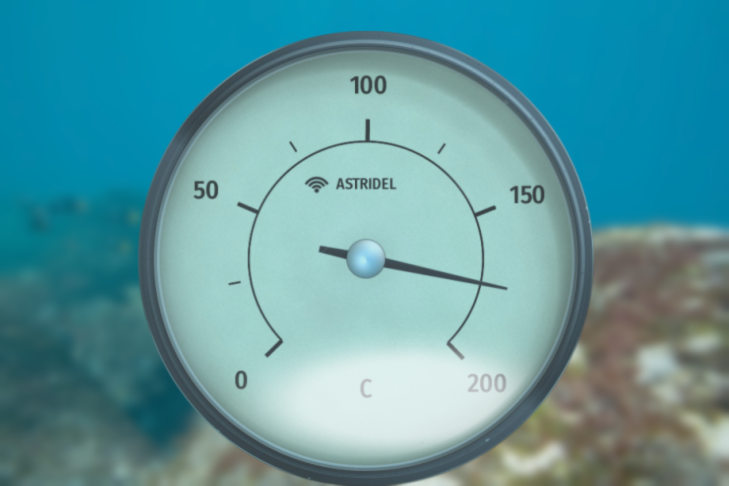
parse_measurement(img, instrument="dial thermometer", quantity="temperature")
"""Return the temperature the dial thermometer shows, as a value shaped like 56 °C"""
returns 175 °C
